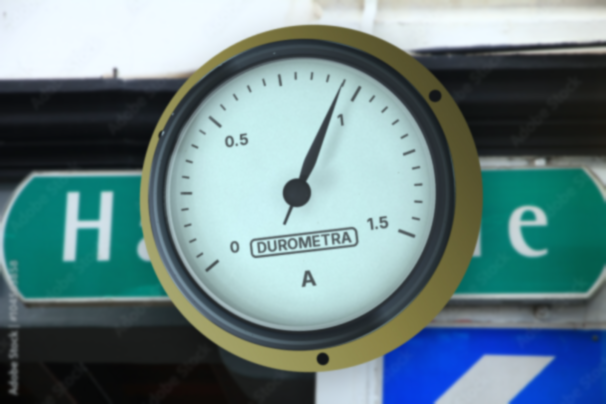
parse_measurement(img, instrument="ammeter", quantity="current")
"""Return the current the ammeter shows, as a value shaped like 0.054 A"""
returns 0.95 A
